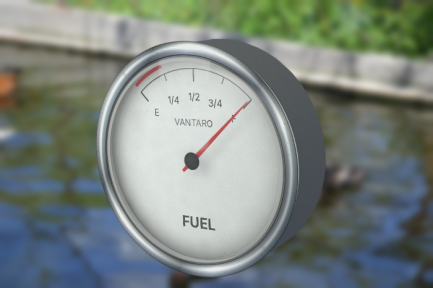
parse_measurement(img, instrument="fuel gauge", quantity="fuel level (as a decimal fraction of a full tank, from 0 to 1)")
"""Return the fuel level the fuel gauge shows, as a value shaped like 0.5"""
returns 1
